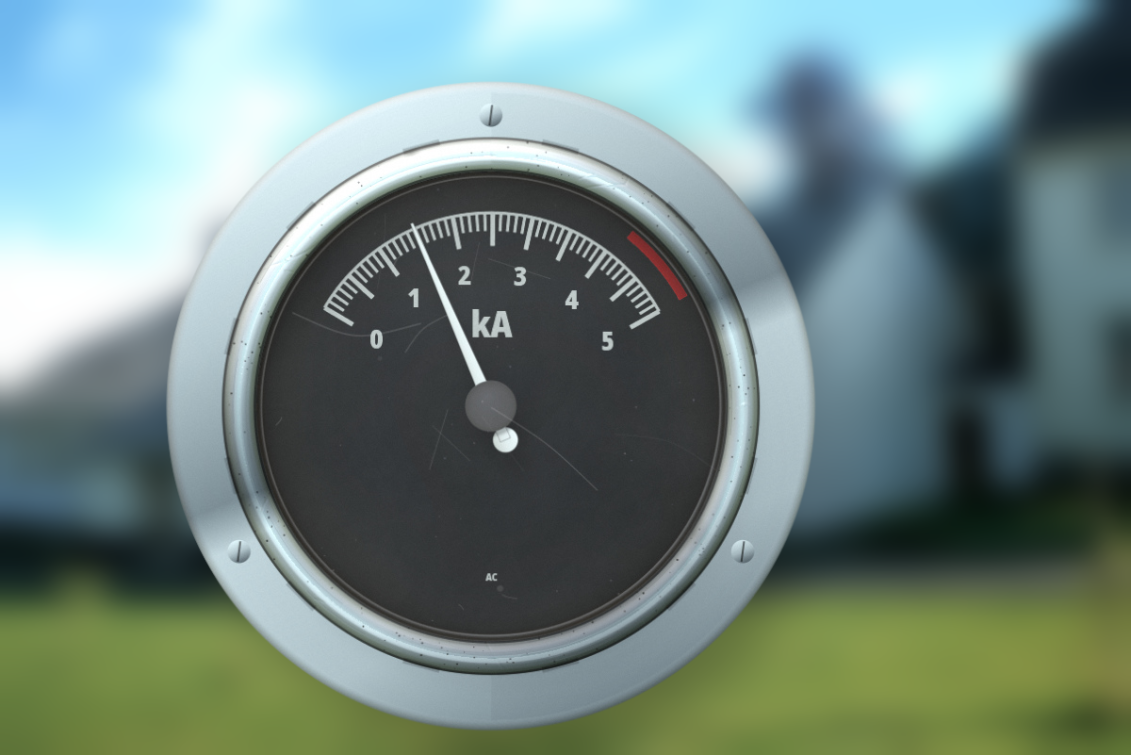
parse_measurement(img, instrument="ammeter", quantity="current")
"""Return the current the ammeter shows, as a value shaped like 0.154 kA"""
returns 1.5 kA
